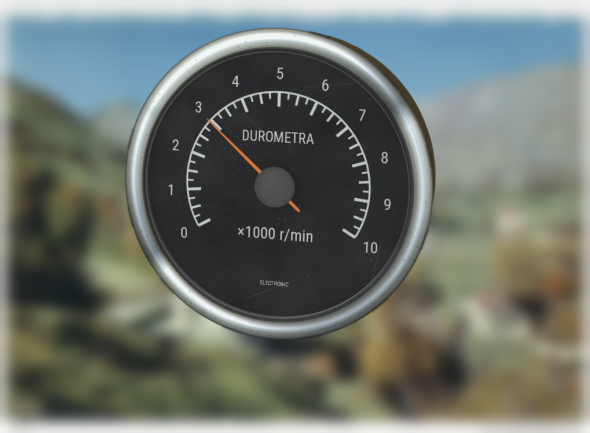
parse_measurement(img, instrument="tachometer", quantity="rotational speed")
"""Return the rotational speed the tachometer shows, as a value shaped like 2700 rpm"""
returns 3000 rpm
